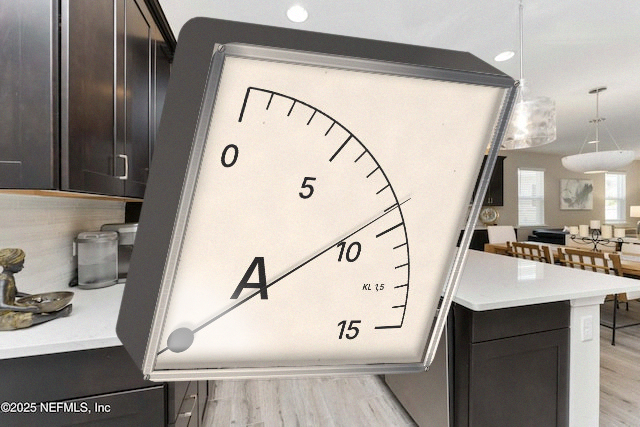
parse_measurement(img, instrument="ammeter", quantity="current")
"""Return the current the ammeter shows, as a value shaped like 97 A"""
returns 9 A
